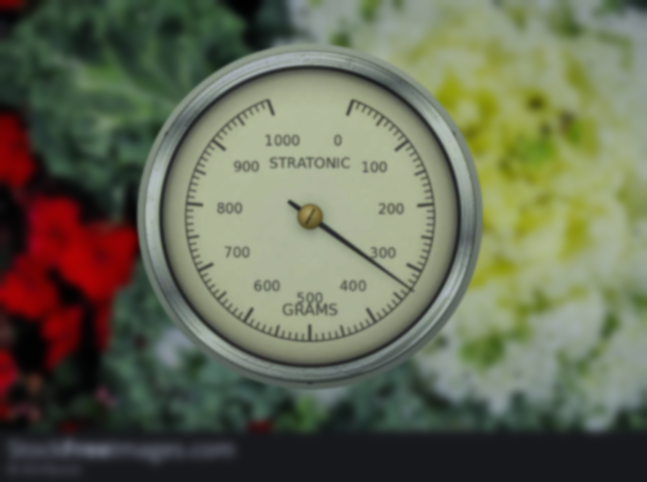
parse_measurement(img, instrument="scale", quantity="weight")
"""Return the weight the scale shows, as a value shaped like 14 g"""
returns 330 g
